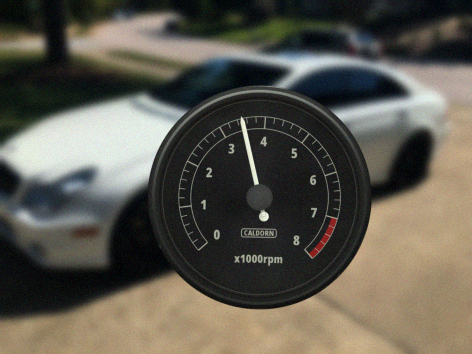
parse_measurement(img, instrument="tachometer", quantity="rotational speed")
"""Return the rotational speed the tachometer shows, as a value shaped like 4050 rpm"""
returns 3500 rpm
